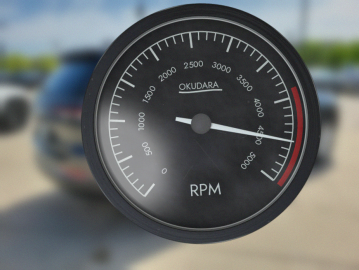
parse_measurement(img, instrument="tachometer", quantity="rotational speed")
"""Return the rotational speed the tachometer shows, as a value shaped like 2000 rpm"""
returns 4500 rpm
